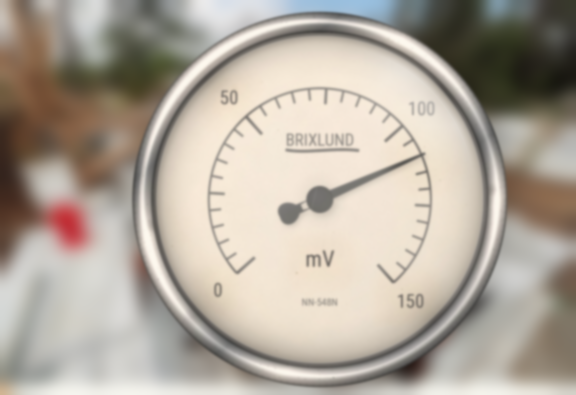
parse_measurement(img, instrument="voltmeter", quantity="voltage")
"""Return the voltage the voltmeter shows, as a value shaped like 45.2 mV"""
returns 110 mV
